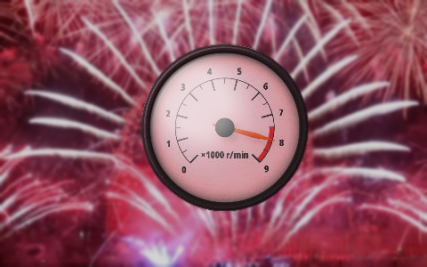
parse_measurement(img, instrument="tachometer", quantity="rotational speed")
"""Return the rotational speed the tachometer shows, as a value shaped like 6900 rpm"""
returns 8000 rpm
